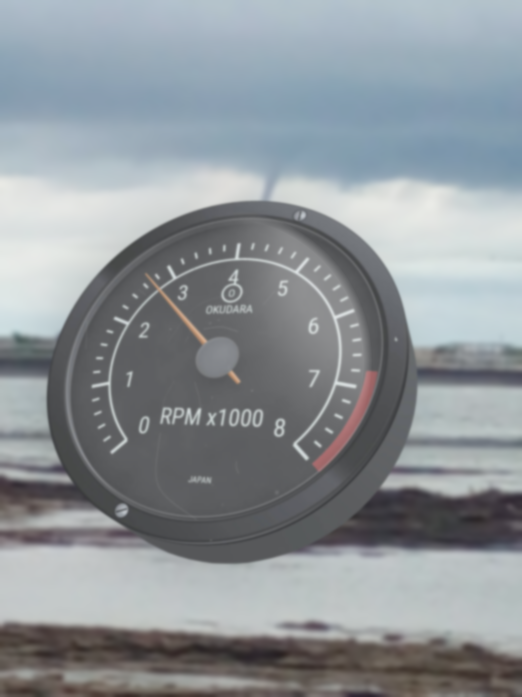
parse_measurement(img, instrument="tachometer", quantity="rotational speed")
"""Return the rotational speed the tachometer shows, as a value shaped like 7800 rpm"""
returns 2700 rpm
